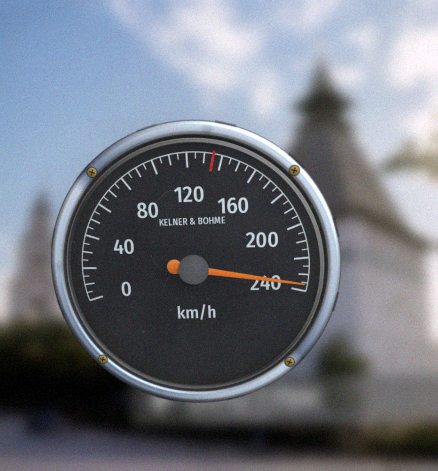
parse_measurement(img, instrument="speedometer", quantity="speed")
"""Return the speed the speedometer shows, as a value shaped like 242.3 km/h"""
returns 235 km/h
